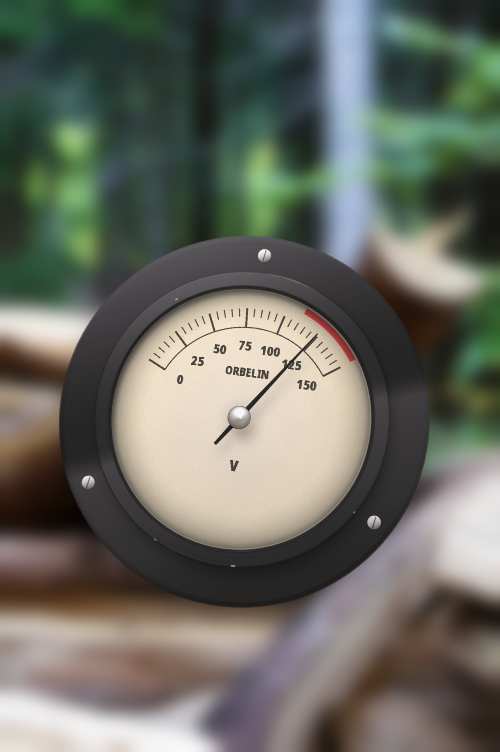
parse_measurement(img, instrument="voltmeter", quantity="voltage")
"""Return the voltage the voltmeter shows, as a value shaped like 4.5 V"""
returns 125 V
